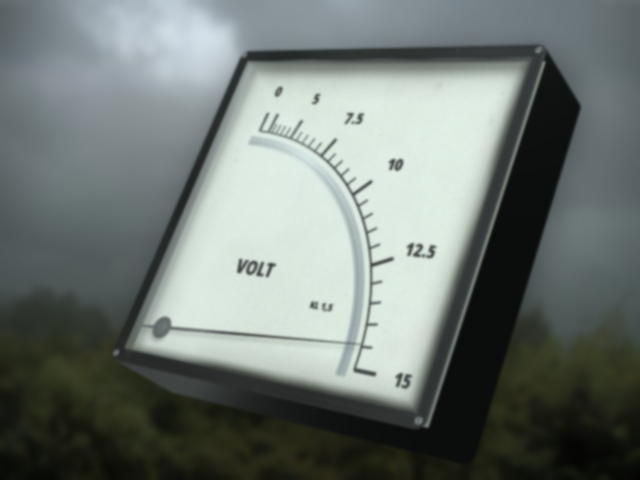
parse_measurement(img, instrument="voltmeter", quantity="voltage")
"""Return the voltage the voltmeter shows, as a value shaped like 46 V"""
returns 14.5 V
